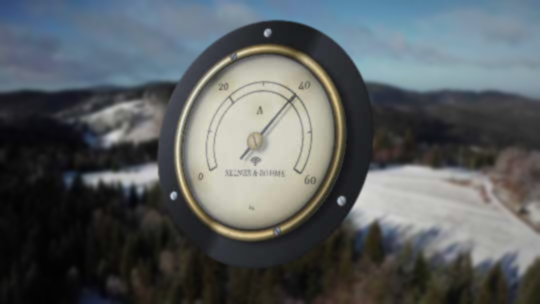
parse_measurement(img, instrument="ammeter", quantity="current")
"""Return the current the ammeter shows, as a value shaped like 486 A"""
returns 40 A
